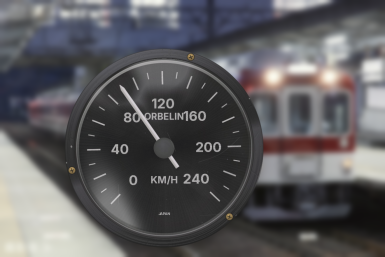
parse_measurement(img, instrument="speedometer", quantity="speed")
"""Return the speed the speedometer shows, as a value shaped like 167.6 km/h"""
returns 90 km/h
